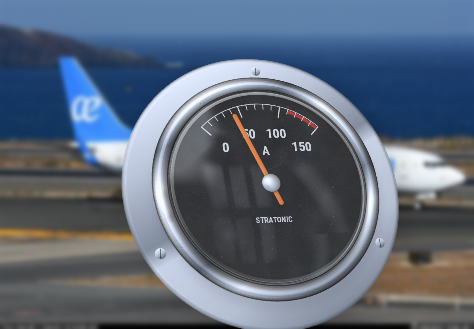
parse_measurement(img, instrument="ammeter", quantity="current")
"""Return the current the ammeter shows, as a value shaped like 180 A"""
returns 40 A
